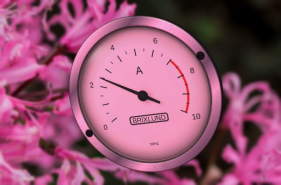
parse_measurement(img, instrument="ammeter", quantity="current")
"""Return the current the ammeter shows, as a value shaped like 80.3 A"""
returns 2.5 A
